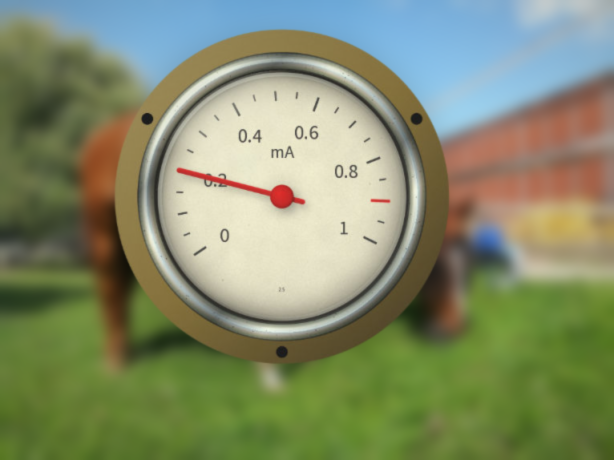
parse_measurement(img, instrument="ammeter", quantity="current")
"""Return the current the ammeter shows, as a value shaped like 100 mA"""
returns 0.2 mA
